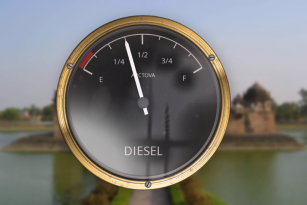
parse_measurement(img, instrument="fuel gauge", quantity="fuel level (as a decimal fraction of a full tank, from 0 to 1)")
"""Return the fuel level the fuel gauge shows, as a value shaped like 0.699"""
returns 0.375
